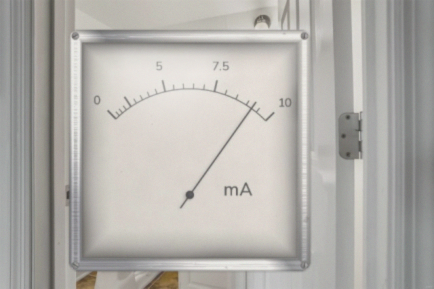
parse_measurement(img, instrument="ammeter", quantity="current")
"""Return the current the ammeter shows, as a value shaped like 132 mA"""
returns 9.25 mA
